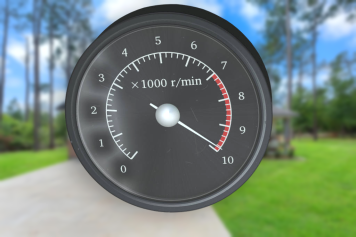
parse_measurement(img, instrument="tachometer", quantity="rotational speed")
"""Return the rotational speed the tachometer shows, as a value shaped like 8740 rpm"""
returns 9800 rpm
